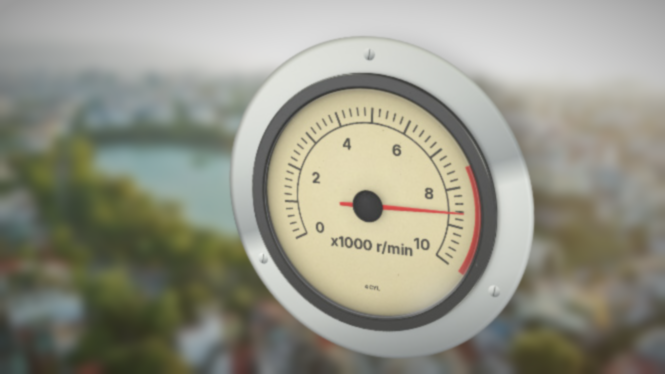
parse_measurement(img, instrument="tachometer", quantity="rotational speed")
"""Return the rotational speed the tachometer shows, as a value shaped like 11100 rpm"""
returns 8600 rpm
